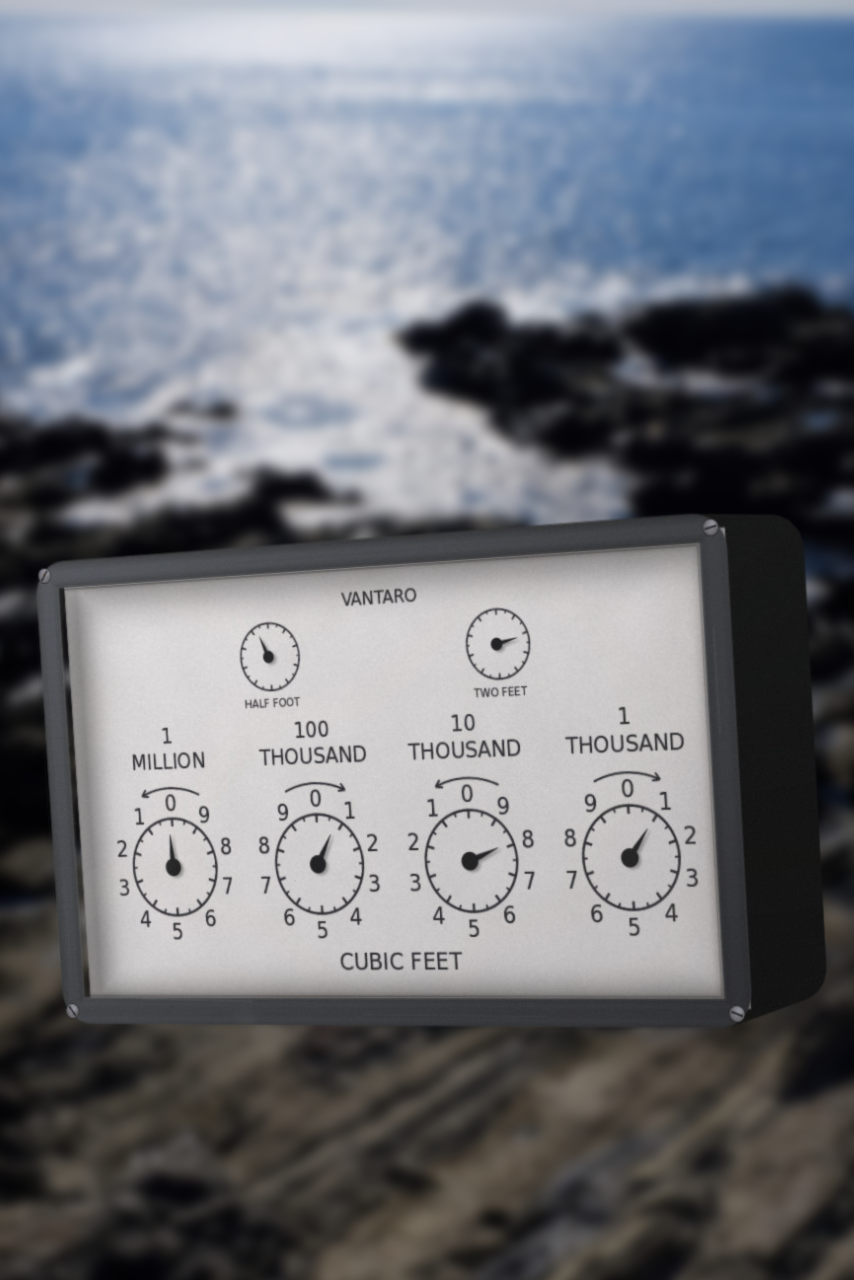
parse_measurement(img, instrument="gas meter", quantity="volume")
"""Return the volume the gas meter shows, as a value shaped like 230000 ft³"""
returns 8100 ft³
